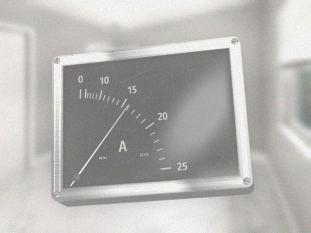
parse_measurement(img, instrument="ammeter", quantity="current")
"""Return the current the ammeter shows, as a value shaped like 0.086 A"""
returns 16 A
